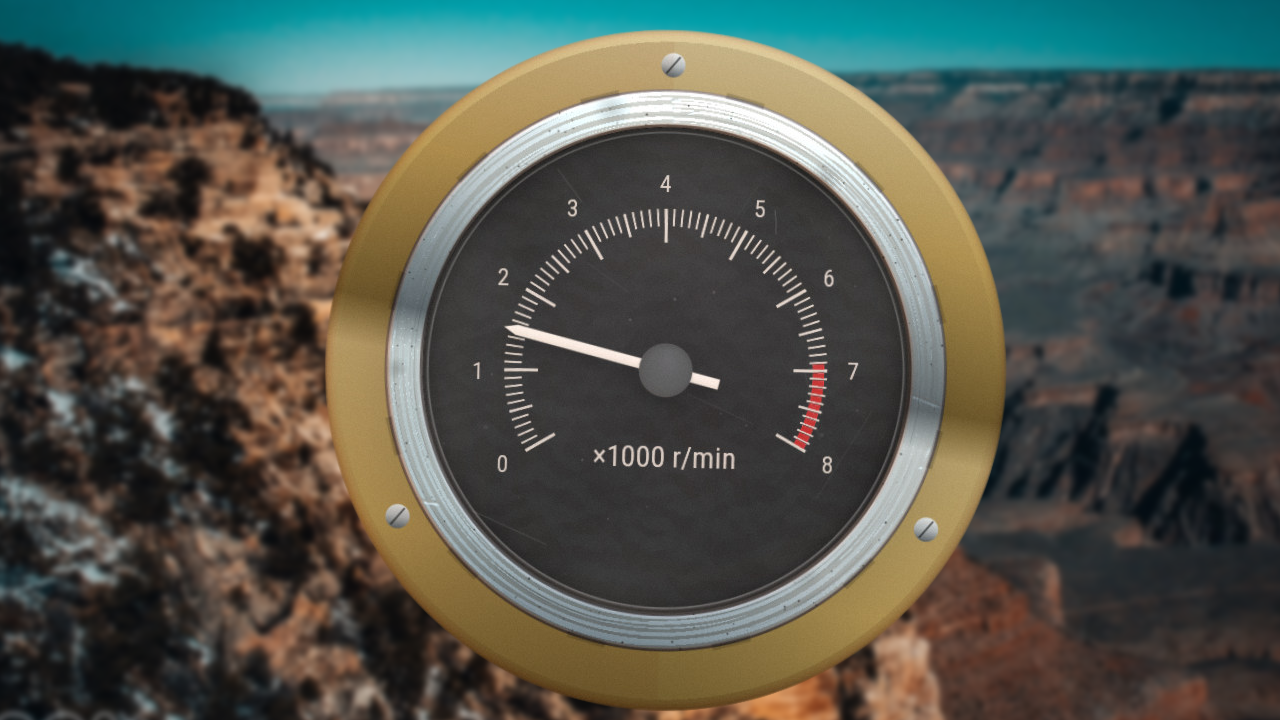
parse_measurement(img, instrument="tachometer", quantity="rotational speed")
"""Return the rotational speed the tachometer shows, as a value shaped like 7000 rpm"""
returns 1500 rpm
